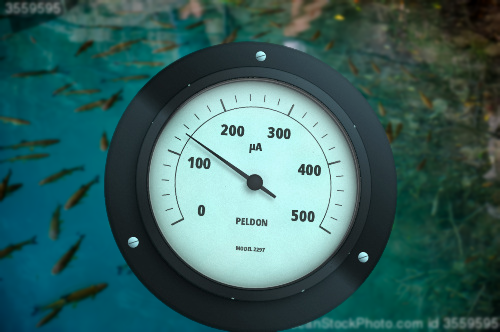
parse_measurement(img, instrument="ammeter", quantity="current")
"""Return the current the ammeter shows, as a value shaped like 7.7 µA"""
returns 130 µA
